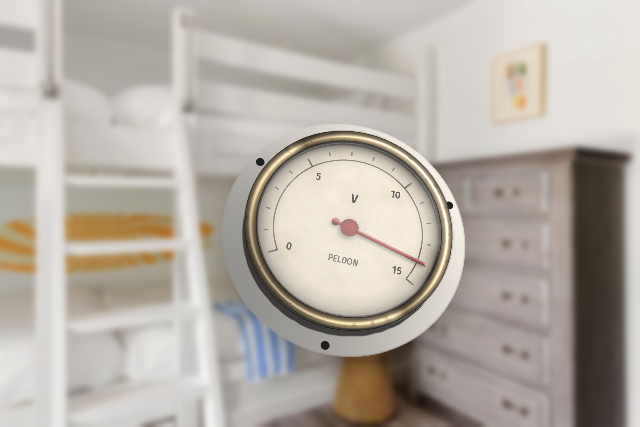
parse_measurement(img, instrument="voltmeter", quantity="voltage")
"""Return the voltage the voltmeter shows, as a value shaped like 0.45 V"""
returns 14 V
